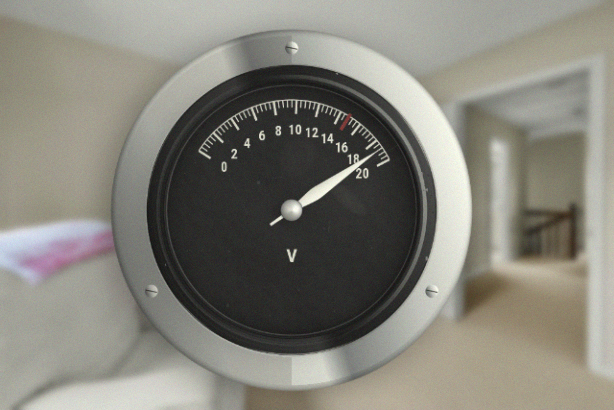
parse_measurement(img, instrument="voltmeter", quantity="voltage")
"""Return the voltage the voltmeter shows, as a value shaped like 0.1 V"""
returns 18.8 V
